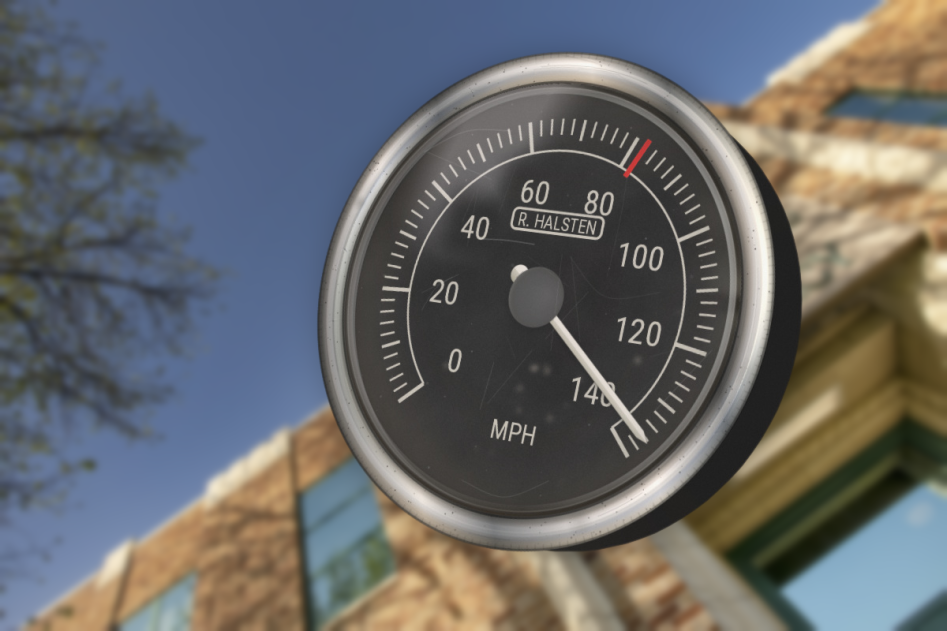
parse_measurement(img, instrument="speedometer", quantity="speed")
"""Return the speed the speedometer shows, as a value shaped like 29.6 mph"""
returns 136 mph
